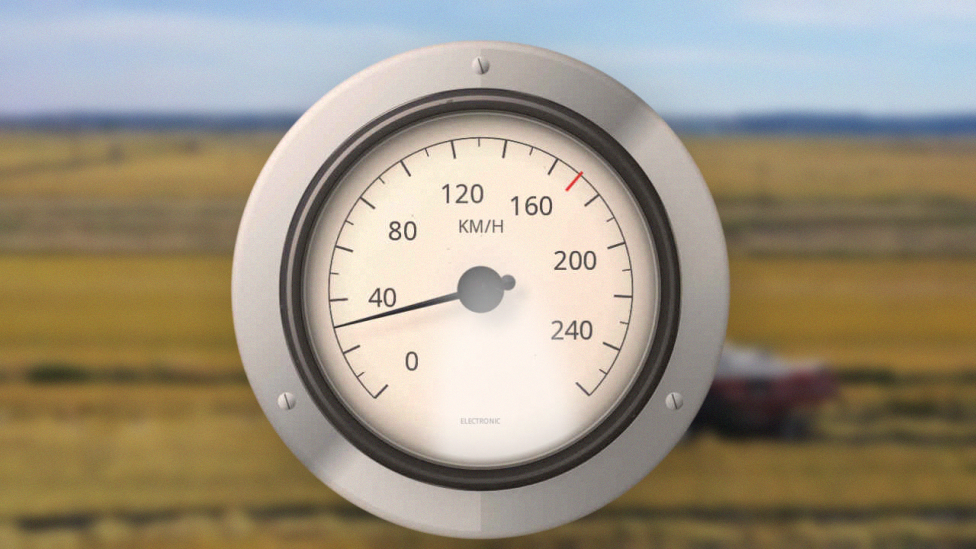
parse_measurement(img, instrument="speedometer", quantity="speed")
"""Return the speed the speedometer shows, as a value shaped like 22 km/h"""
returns 30 km/h
